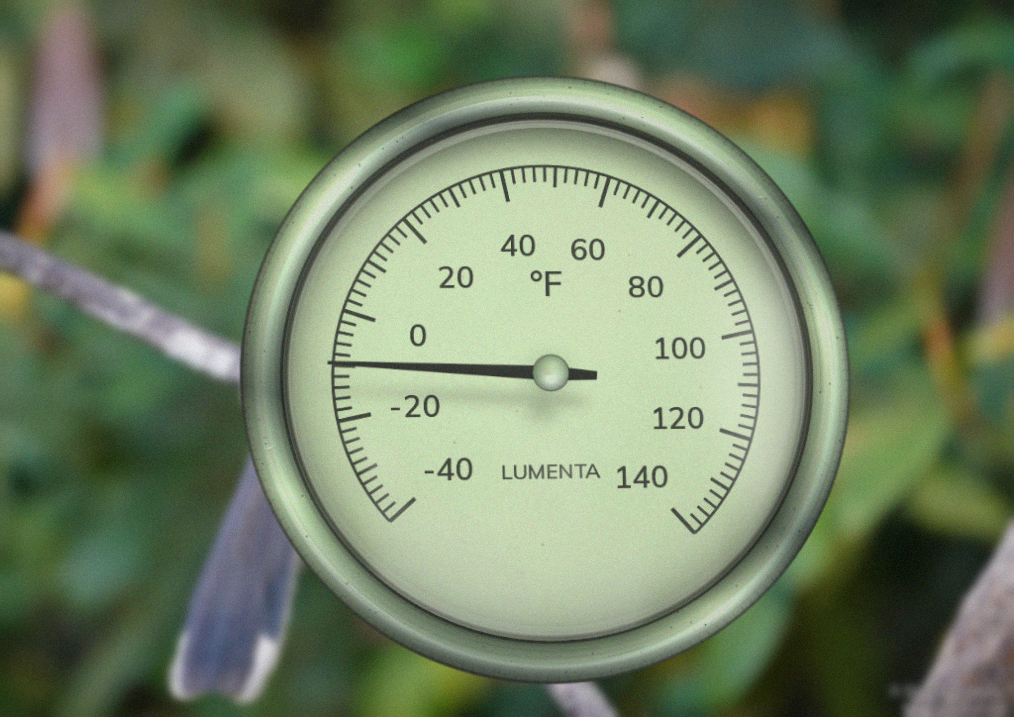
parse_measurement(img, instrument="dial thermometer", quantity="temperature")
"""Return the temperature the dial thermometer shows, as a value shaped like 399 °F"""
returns -10 °F
